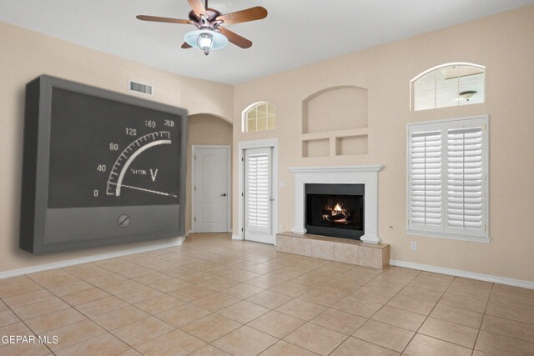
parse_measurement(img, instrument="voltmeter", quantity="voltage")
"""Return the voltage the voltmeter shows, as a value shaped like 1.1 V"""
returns 20 V
